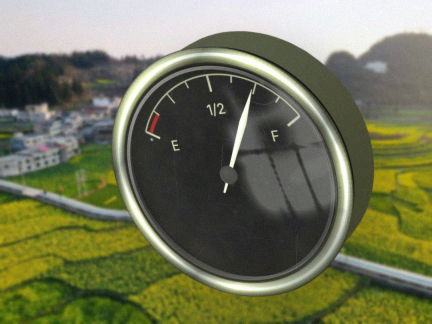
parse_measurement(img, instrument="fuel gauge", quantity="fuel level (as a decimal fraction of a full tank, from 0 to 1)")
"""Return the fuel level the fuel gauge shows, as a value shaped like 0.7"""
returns 0.75
